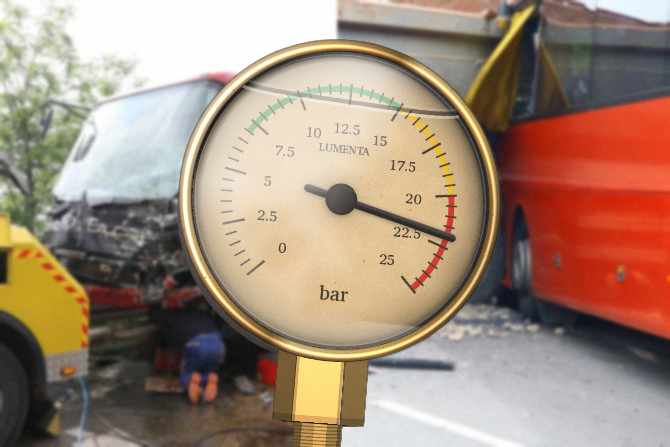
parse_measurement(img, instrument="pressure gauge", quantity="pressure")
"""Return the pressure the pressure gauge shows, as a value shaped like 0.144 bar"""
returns 22 bar
